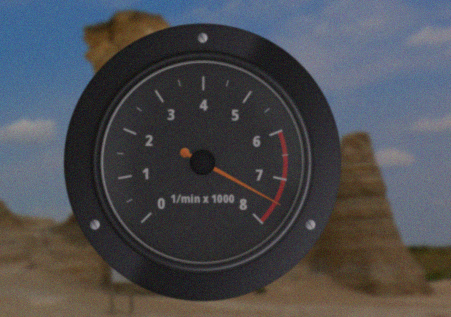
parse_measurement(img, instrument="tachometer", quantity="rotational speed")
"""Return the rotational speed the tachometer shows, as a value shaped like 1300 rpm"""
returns 7500 rpm
